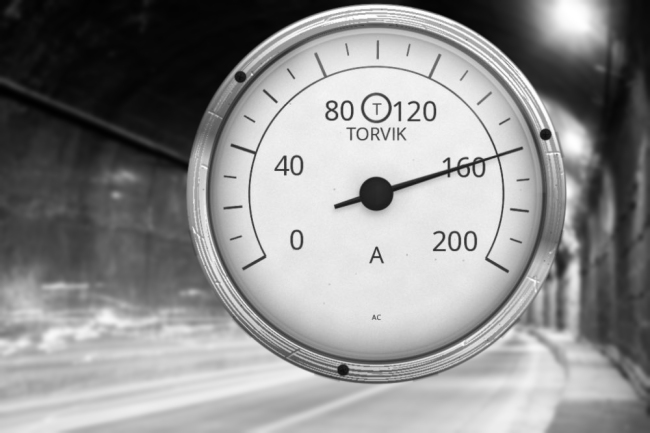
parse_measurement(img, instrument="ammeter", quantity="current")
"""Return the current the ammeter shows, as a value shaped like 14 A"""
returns 160 A
